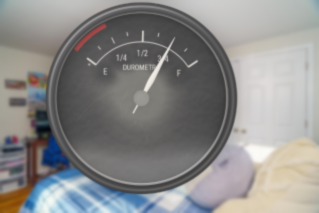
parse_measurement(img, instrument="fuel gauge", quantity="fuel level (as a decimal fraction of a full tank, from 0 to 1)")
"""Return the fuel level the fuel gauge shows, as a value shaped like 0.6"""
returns 0.75
